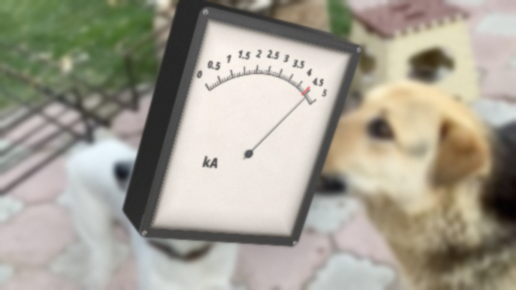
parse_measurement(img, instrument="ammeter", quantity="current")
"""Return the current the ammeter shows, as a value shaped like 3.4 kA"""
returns 4.5 kA
